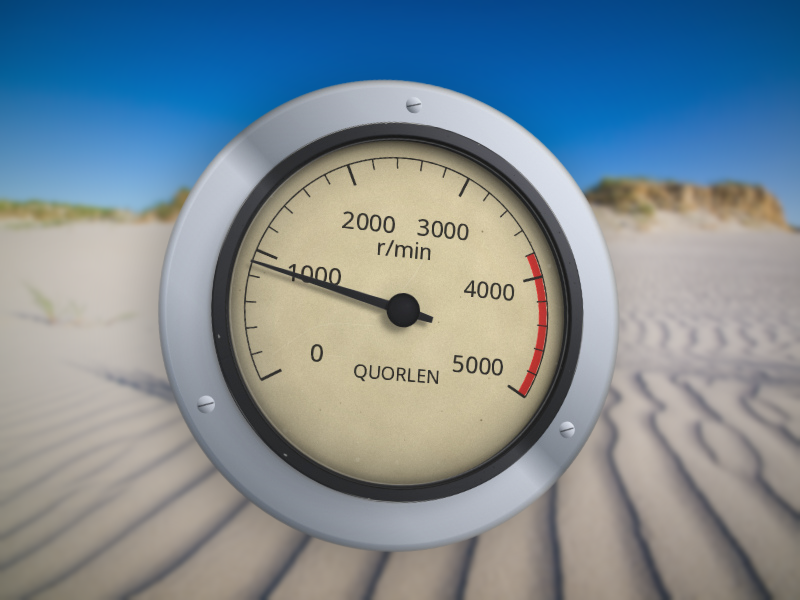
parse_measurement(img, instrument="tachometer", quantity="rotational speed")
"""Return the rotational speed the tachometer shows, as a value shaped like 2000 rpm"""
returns 900 rpm
